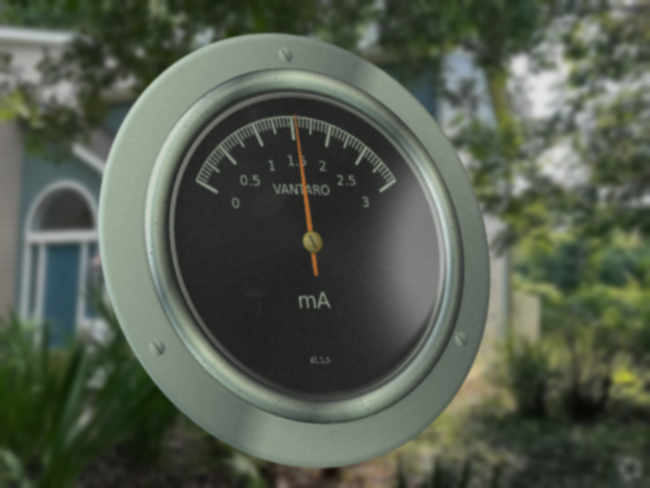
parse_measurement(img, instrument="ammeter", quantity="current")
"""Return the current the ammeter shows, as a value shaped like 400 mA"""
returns 1.5 mA
